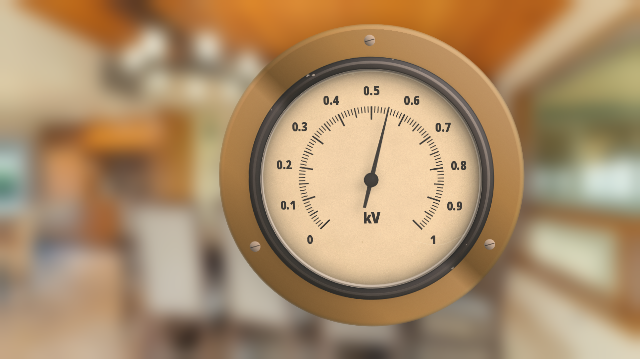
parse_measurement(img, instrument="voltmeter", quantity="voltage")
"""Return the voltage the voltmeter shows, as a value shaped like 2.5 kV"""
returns 0.55 kV
